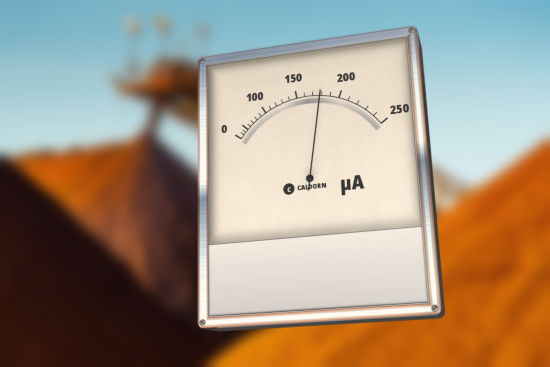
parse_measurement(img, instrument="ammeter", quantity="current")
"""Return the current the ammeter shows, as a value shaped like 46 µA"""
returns 180 µA
